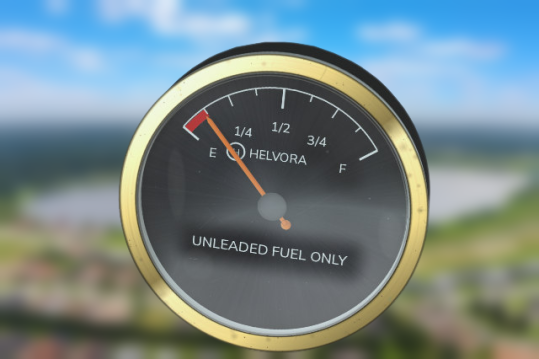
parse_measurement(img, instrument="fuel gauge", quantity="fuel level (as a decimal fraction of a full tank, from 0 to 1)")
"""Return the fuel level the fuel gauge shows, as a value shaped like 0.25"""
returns 0.125
